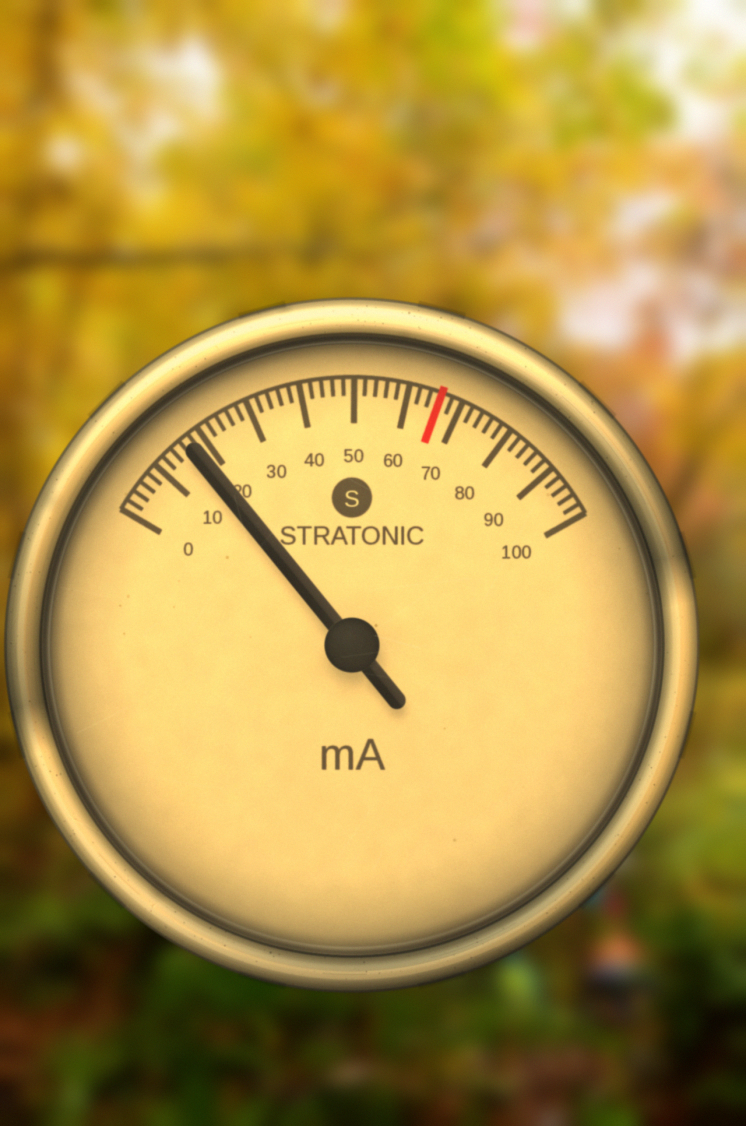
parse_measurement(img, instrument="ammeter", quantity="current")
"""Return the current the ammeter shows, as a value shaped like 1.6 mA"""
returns 17 mA
